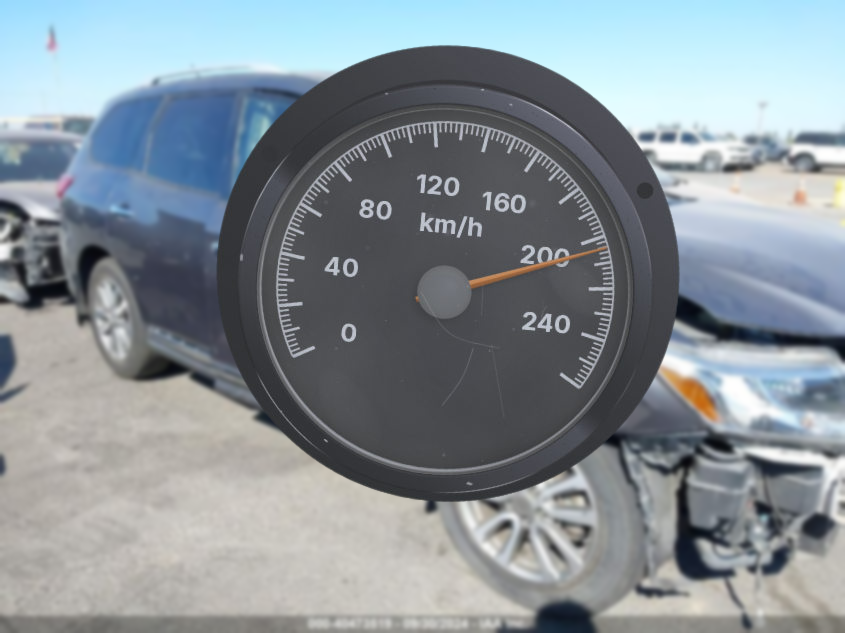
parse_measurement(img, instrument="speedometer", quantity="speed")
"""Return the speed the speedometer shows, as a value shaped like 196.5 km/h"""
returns 204 km/h
